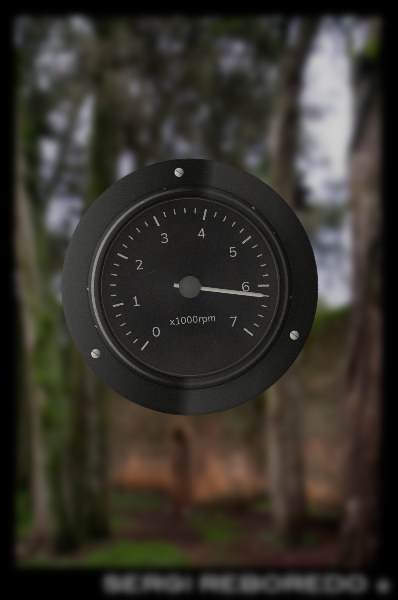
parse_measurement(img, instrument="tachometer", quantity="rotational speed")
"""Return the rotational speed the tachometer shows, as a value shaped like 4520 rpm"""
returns 6200 rpm
